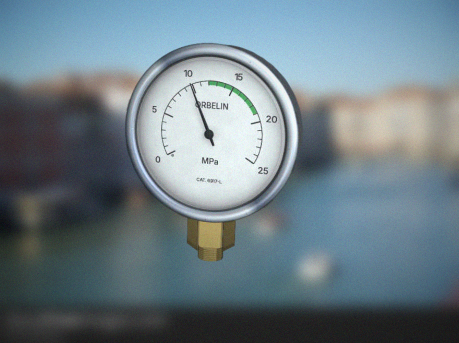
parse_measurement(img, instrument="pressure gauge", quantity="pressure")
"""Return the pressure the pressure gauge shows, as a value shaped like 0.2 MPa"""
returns 10 MPa
